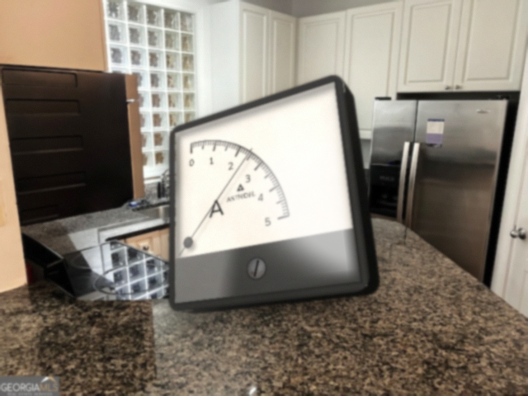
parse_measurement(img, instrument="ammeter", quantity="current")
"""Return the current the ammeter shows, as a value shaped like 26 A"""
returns 2.5 A
